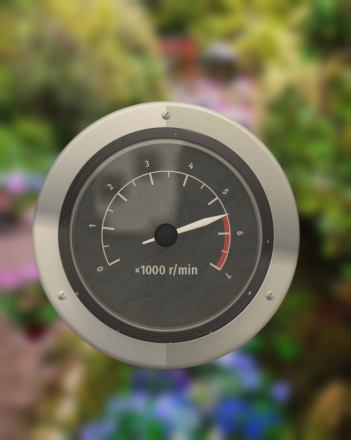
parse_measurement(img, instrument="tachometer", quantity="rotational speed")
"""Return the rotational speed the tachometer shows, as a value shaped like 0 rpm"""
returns 5500 rpm
